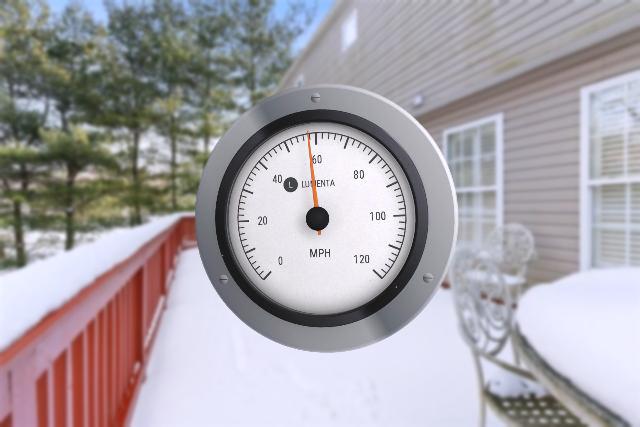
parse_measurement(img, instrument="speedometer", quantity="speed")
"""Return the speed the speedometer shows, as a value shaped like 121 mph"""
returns 58 mph
